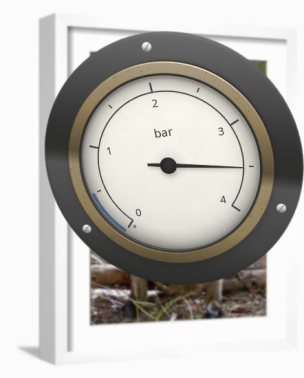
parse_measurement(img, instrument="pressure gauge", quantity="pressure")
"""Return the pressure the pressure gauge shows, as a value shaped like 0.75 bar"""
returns 3.5 bar
